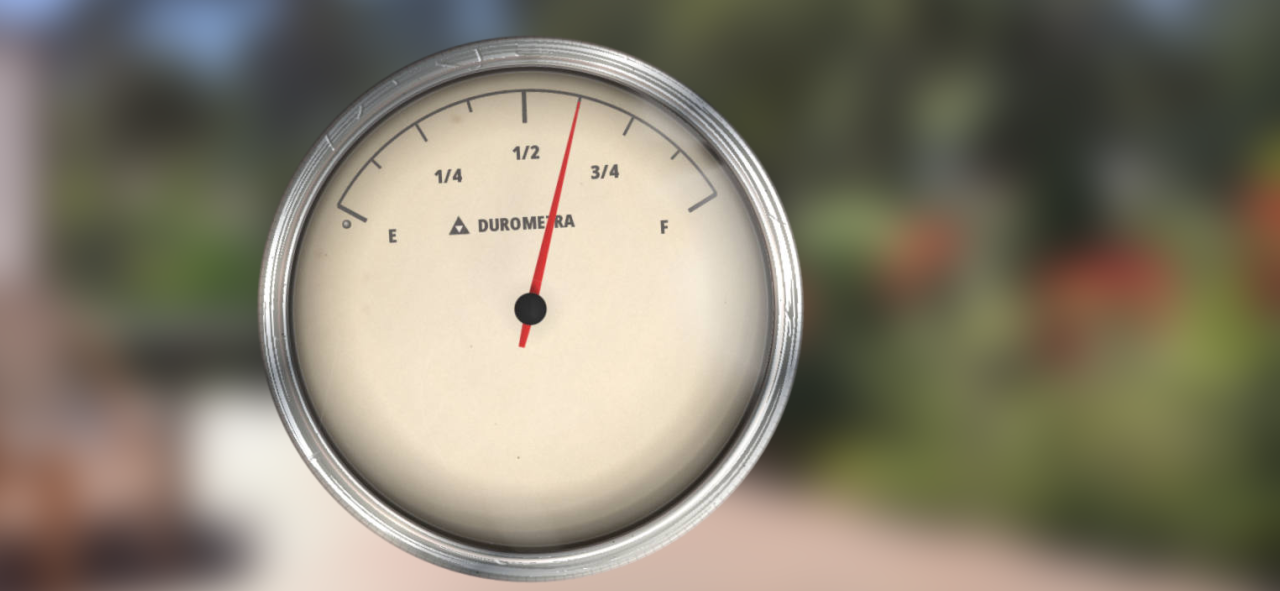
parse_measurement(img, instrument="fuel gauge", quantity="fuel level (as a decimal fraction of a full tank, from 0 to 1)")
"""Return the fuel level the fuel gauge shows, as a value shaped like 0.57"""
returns 0.625
